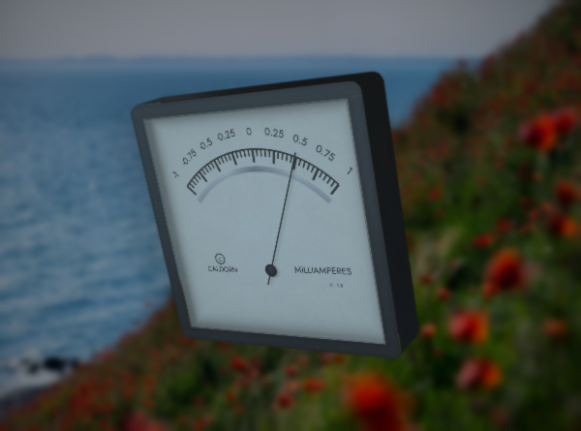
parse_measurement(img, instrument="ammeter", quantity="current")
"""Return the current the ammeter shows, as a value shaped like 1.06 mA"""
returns 0.5 mA
